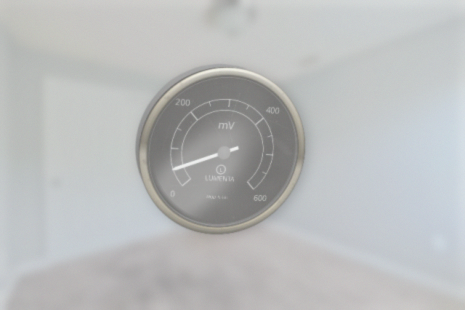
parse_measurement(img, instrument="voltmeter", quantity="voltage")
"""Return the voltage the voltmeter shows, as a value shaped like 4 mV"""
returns 50 mV
